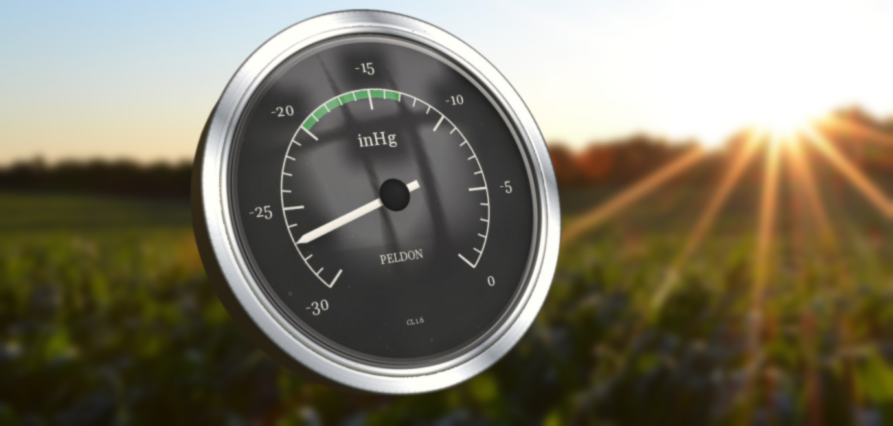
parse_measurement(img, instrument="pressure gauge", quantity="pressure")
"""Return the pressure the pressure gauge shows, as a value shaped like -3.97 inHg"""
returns -27 inHg
